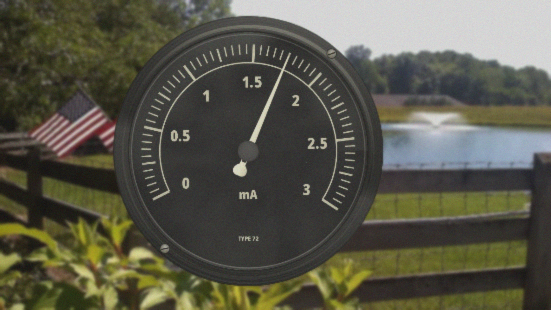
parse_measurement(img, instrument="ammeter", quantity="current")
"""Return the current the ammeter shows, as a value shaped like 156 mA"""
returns 1.75 mA
